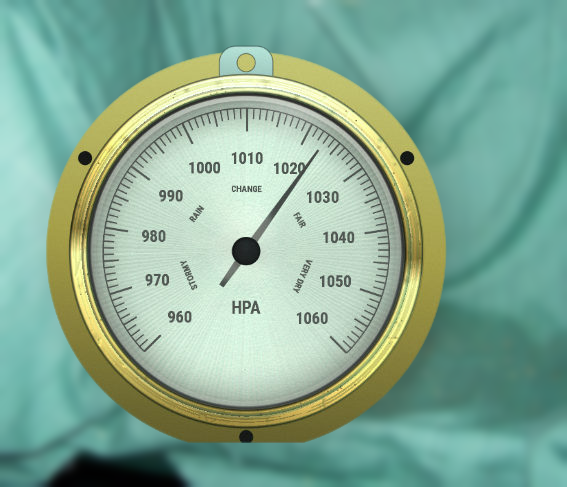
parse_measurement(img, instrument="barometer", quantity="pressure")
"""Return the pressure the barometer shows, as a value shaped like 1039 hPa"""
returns 1023 hPa
